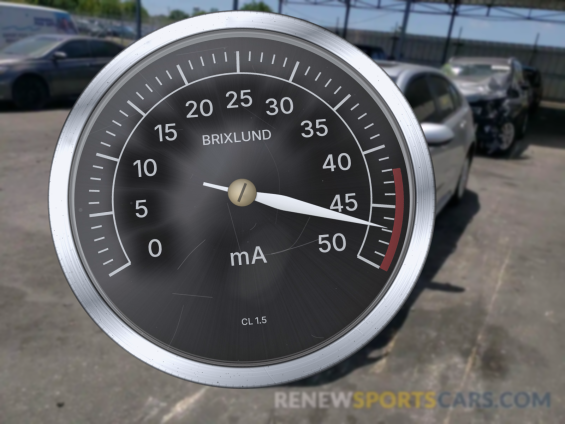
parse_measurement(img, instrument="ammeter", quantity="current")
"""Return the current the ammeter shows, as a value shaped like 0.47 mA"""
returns 47 mA
